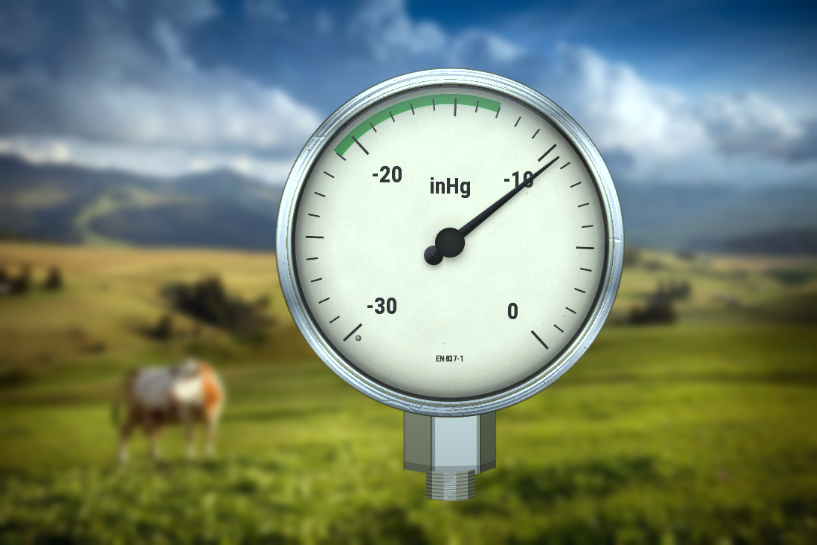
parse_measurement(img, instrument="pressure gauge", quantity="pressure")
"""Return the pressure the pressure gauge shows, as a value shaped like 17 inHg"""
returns -9.5 inHg
